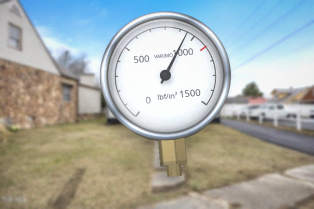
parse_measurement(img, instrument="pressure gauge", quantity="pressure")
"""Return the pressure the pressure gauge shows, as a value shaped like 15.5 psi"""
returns 950 psi
